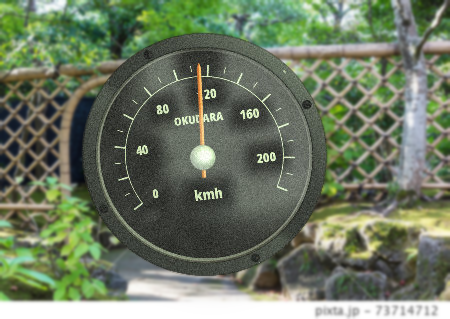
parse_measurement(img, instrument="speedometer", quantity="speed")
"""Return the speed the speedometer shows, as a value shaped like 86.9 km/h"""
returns 115 km/h
